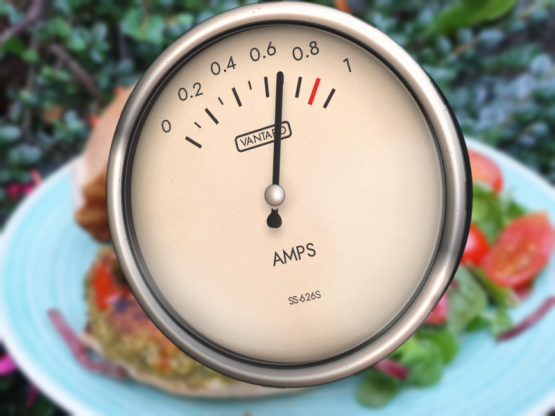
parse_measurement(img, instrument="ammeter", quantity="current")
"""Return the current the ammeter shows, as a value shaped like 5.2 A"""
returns 0.7 A
